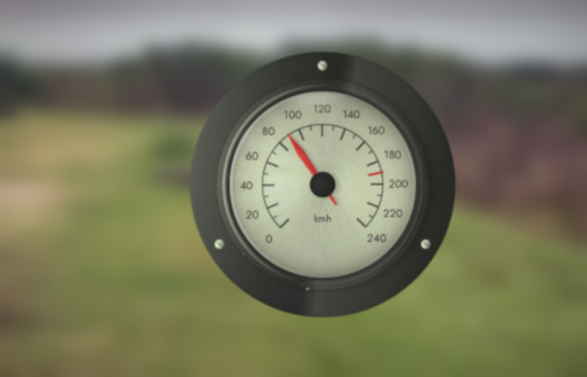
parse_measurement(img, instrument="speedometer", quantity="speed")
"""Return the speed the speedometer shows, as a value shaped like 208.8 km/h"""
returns 90 km/h
